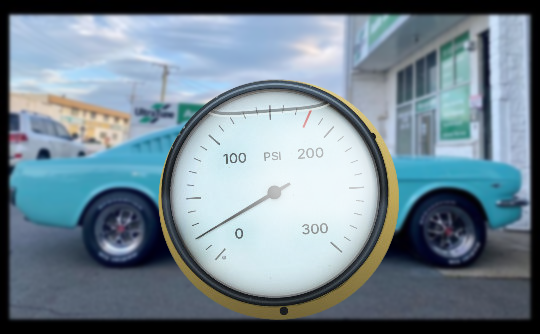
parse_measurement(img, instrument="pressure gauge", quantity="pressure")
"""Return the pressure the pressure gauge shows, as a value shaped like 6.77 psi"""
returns 20 psi
